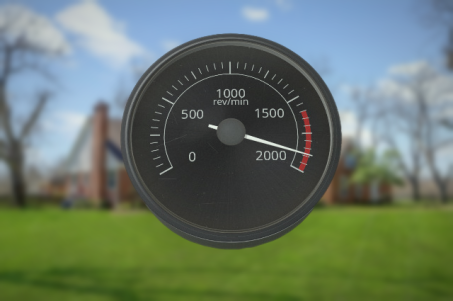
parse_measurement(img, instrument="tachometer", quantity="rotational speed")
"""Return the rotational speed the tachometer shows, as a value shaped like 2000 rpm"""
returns 1900 rpm
